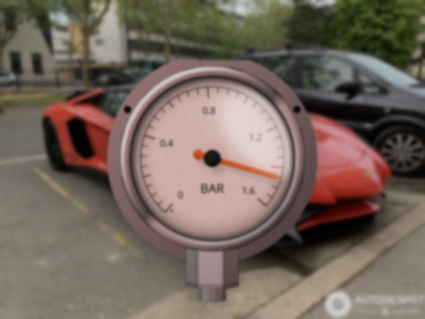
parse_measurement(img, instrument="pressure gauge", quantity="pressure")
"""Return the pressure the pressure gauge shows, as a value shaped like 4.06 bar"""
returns 1.45 bar
